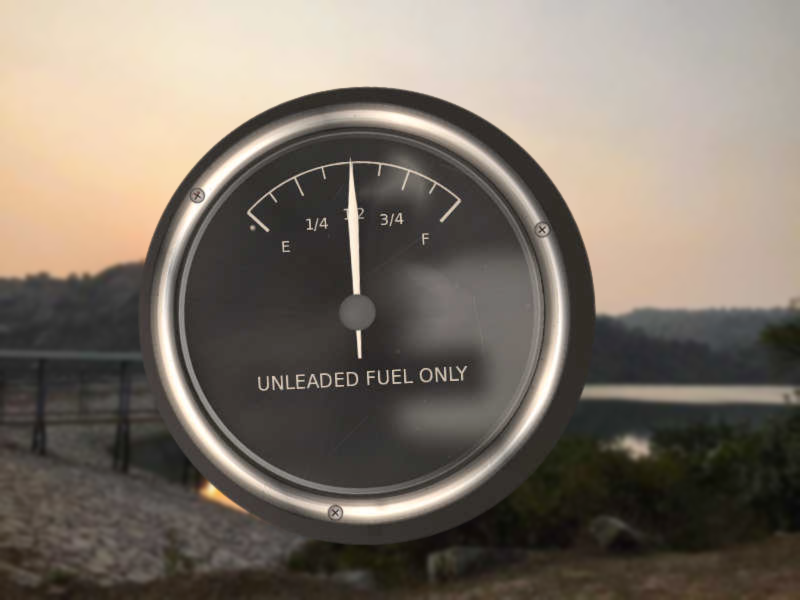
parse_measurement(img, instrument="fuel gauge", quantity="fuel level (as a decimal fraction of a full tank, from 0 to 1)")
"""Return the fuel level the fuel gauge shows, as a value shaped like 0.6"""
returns 0.5
